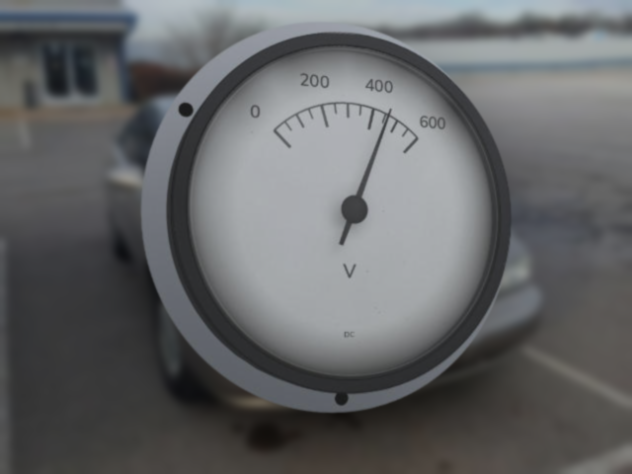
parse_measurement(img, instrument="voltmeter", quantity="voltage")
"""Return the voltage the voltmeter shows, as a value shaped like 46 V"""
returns 450 V
